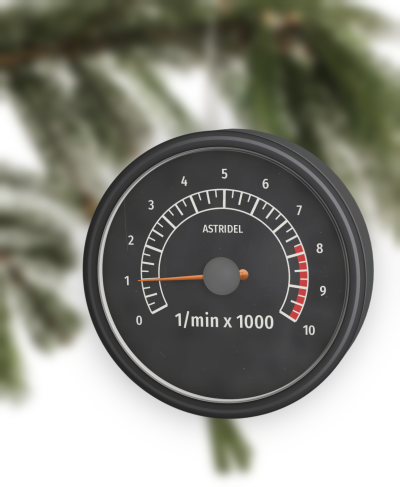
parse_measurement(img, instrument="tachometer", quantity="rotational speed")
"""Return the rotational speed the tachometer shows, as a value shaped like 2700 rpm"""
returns 1000 rpm
